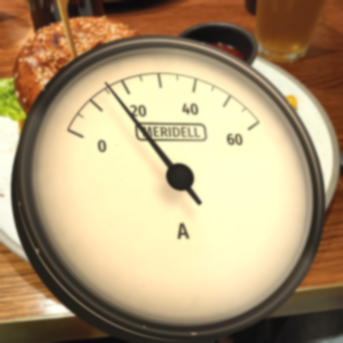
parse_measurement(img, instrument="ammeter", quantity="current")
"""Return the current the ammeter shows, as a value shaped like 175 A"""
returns 15 A
